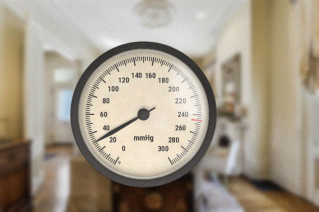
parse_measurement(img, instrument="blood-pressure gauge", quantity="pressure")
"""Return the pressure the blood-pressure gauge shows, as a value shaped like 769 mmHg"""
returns 30 mmHg
